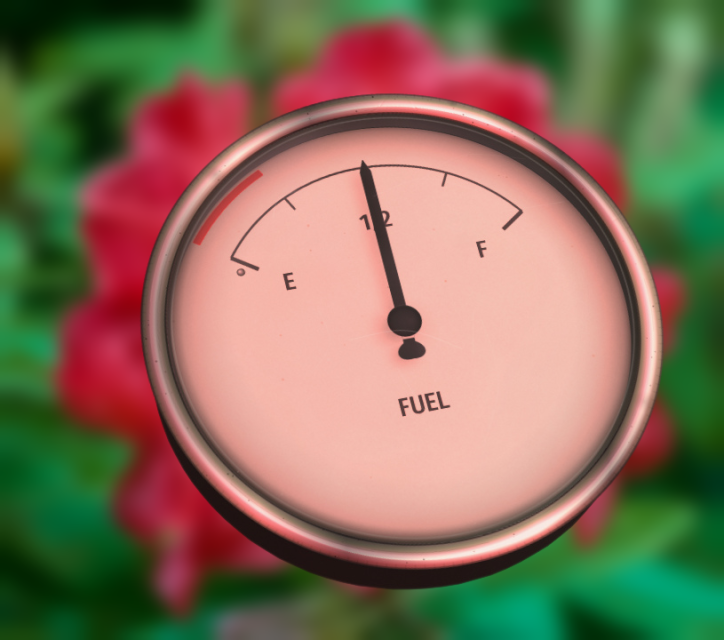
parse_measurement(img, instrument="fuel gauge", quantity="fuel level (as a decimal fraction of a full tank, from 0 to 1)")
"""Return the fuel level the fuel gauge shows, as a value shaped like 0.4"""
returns 0.5
